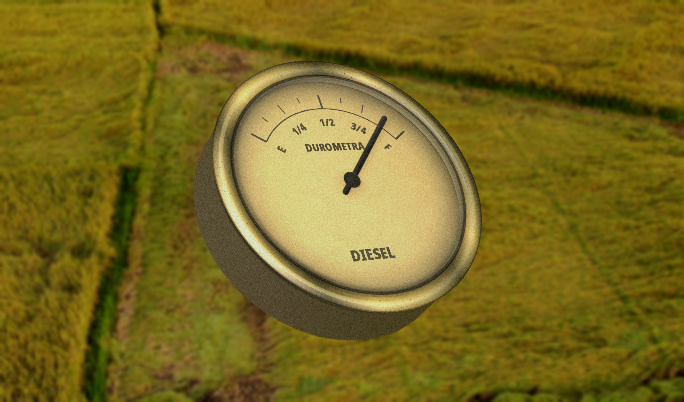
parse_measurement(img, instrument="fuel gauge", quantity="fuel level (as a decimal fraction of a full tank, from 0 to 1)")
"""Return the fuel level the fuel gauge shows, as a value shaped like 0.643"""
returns 0.875
